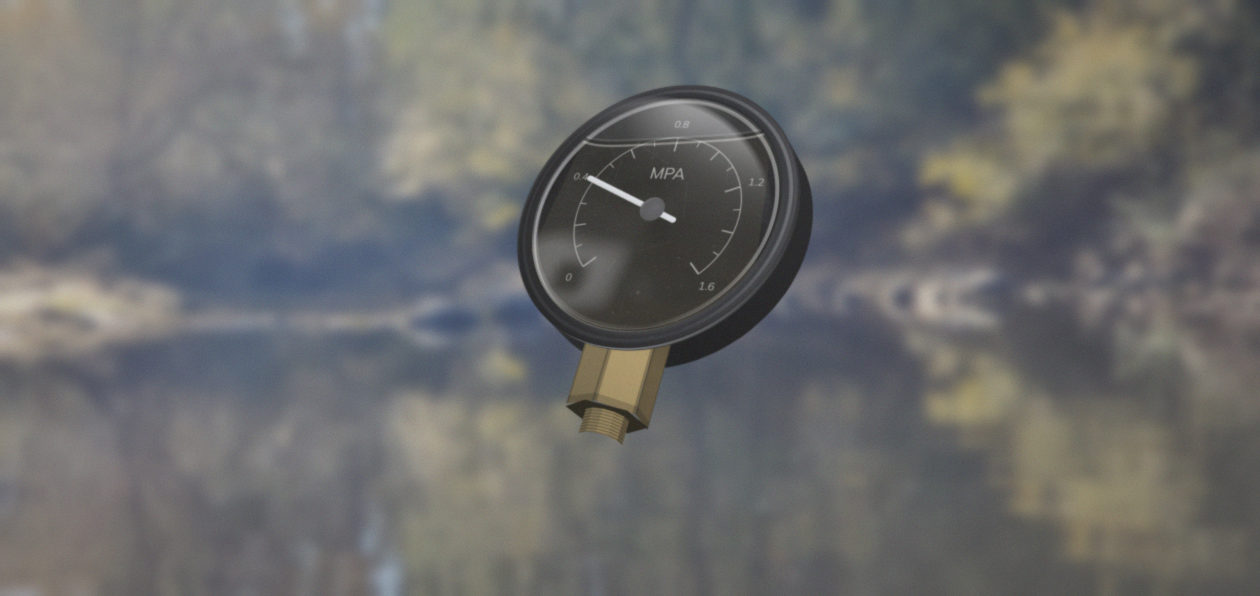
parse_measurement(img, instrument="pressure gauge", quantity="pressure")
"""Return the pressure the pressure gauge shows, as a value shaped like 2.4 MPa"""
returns 0.4 MPa
